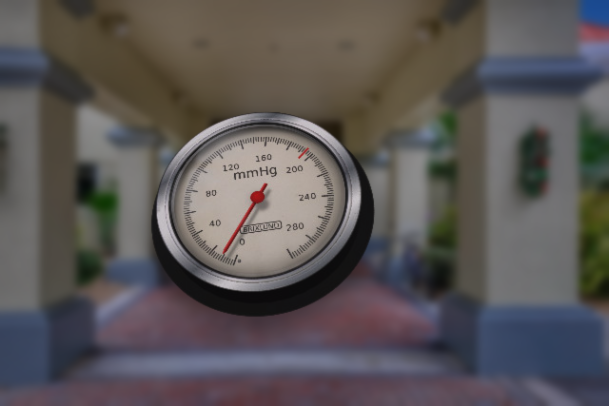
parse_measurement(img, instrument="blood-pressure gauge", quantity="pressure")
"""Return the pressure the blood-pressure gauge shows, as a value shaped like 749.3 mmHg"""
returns 10 mmHg
